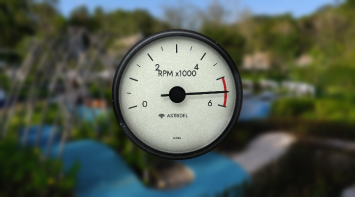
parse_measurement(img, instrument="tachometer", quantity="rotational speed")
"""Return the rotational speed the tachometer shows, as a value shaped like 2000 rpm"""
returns 5500 rpm
